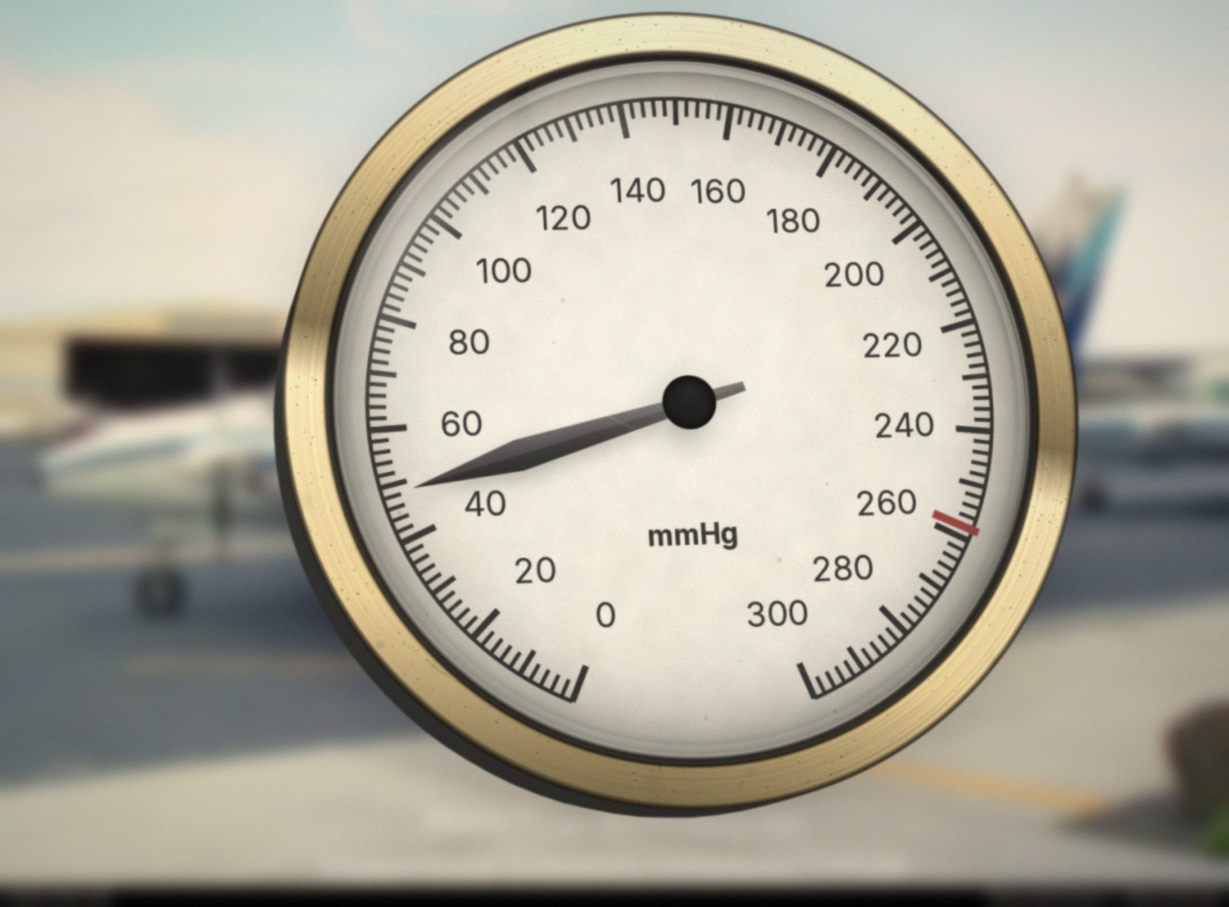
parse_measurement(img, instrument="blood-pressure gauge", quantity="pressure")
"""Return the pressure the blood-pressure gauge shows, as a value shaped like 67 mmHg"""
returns 48 mmHg
